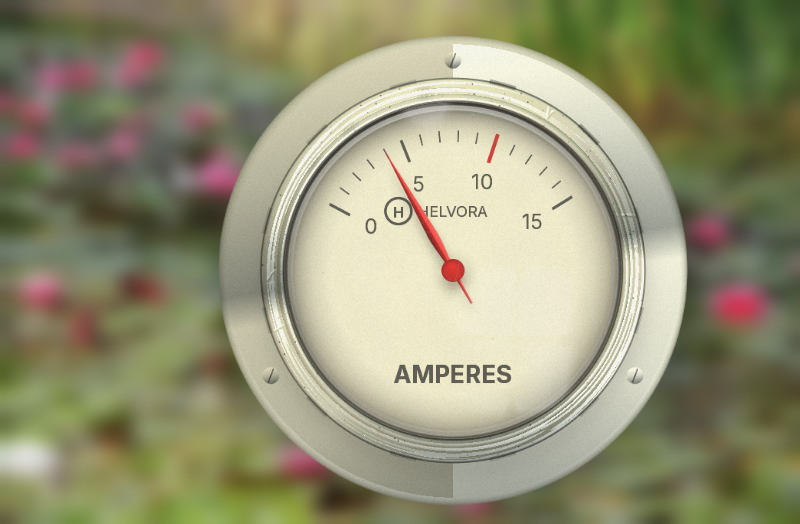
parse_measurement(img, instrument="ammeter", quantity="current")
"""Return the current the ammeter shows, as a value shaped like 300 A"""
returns 4 A
